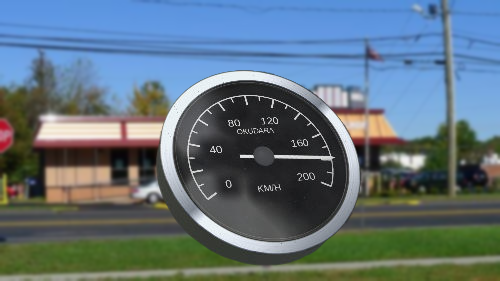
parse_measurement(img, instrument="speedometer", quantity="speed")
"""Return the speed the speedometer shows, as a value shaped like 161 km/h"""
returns 180 km/h
